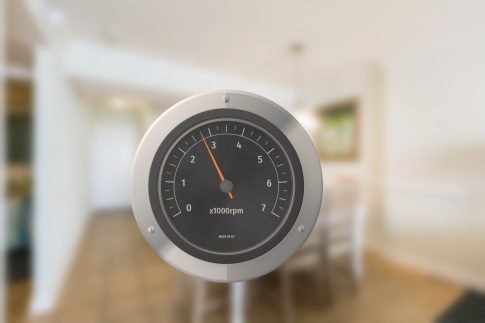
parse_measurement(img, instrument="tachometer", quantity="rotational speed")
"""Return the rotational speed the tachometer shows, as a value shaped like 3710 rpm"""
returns 2750 rpm
